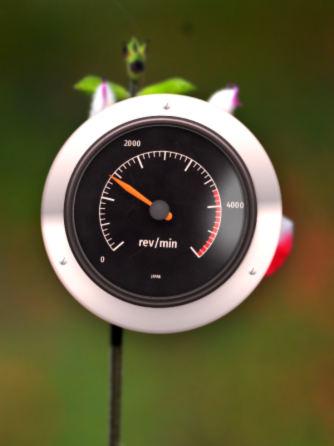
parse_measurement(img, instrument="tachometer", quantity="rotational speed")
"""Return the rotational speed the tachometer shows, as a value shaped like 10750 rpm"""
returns 1400 rpm
